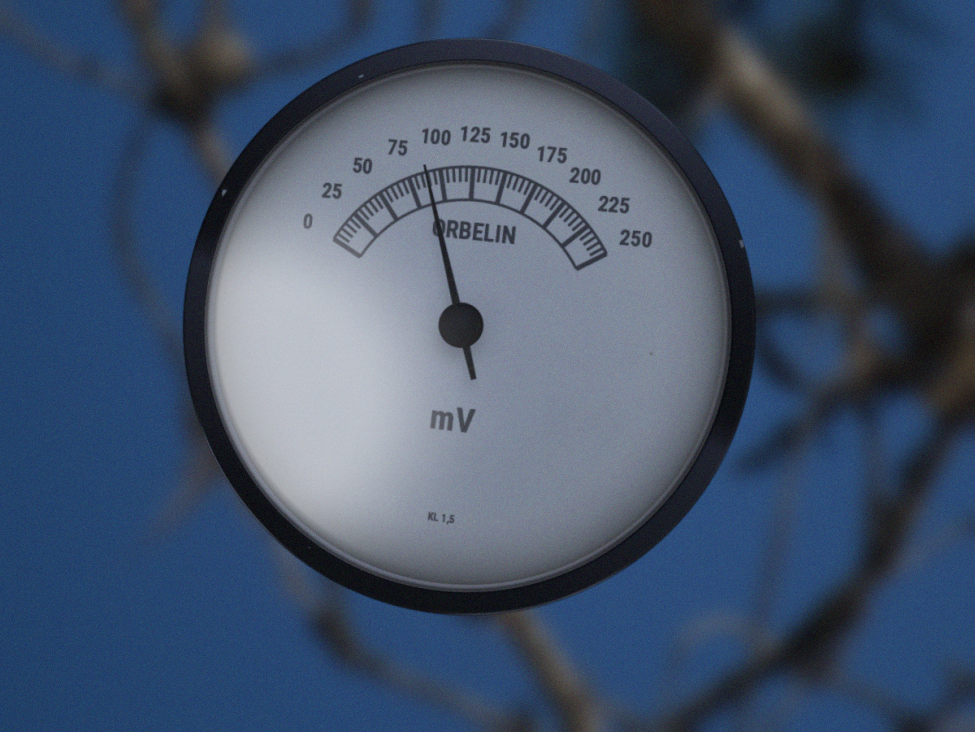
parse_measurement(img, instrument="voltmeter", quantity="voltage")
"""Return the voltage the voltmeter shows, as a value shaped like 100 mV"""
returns 90 mV
